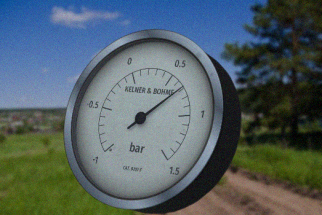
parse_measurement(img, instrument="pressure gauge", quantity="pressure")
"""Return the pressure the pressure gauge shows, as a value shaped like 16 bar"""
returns 0.7 bar
